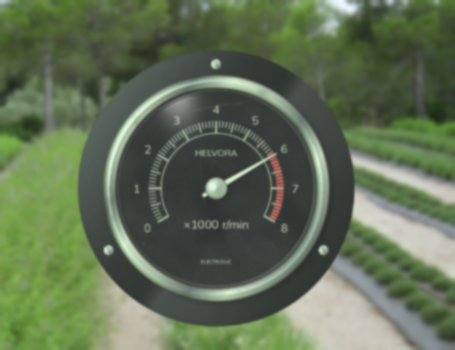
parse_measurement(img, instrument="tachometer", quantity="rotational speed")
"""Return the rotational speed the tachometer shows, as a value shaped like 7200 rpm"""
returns 6000 rpm
